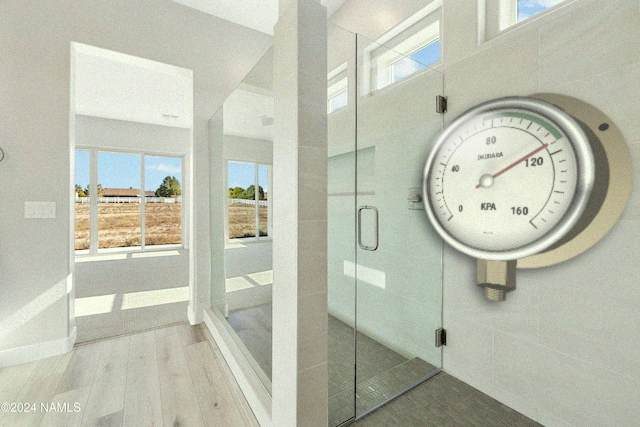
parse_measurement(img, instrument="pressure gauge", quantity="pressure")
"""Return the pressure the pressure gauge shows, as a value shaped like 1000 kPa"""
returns 115 kPa
